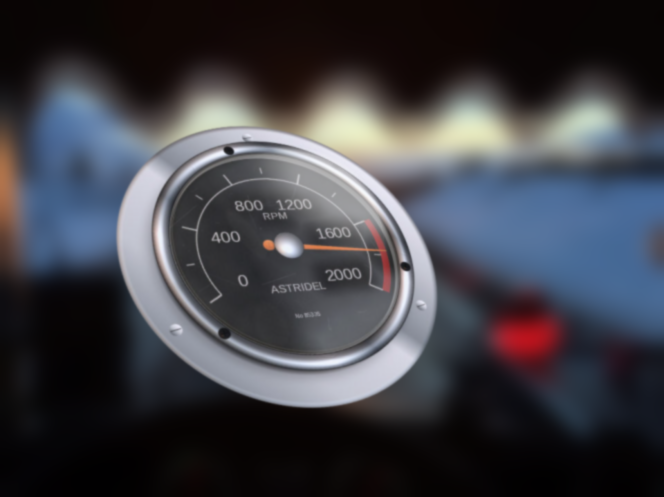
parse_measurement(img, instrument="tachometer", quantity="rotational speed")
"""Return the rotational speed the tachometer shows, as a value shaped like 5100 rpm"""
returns 1800 rpm
